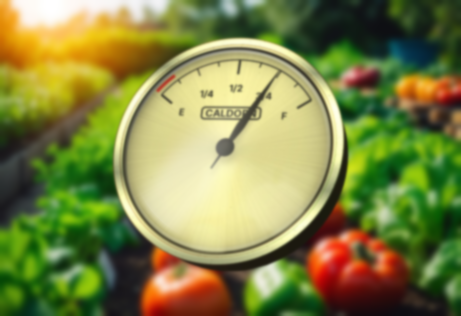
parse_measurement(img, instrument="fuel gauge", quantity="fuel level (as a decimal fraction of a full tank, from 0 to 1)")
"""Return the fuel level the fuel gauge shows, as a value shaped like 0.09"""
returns 0.75
